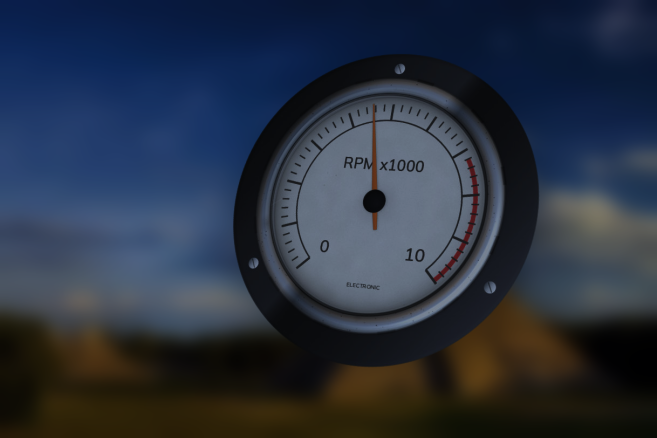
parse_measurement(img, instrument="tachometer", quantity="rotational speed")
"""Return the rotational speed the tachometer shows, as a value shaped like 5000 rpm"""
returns 4600 rpm
